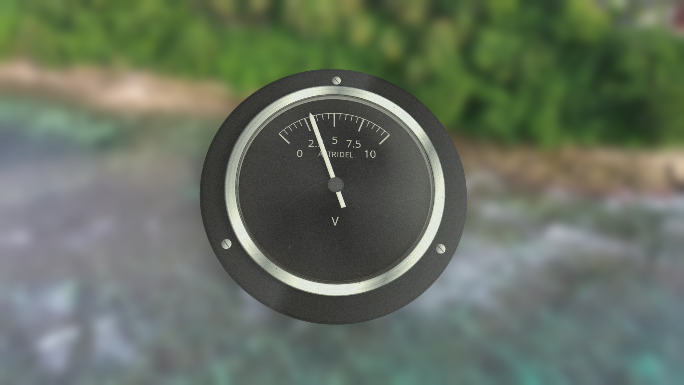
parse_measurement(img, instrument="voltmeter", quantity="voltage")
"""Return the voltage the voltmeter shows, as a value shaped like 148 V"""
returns 3 V
